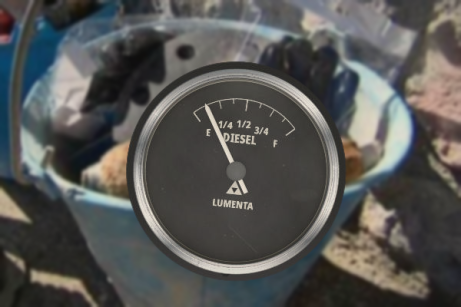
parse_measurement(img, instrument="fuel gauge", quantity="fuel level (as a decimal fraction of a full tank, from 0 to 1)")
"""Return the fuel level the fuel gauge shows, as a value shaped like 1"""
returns 0.125
